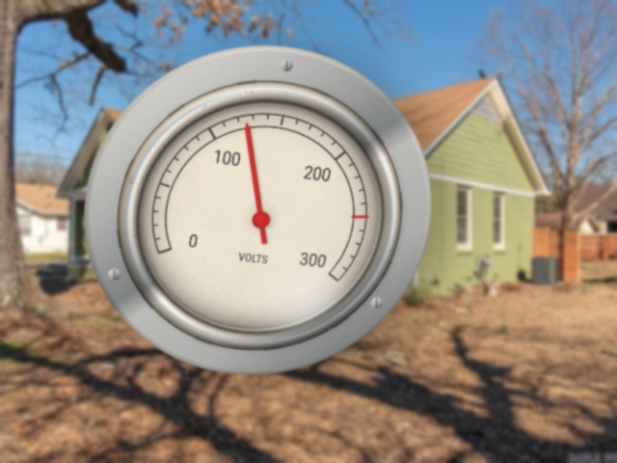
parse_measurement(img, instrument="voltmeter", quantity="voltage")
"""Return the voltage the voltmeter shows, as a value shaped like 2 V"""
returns 125 V
